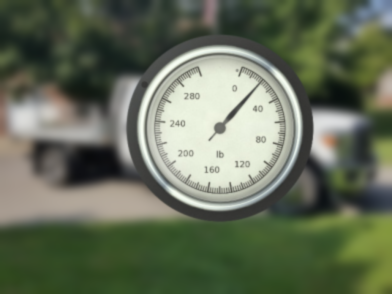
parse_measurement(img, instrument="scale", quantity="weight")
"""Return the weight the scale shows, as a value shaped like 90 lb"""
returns 20 lb
